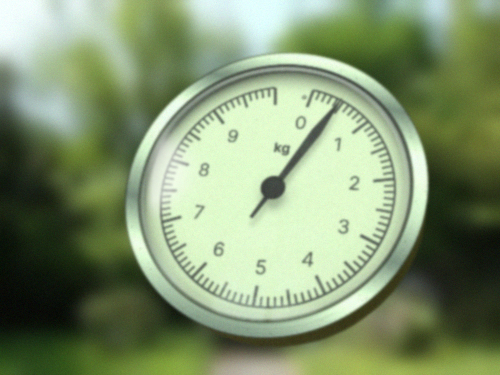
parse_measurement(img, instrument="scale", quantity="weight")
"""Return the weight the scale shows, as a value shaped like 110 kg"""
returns 0.5 kg
